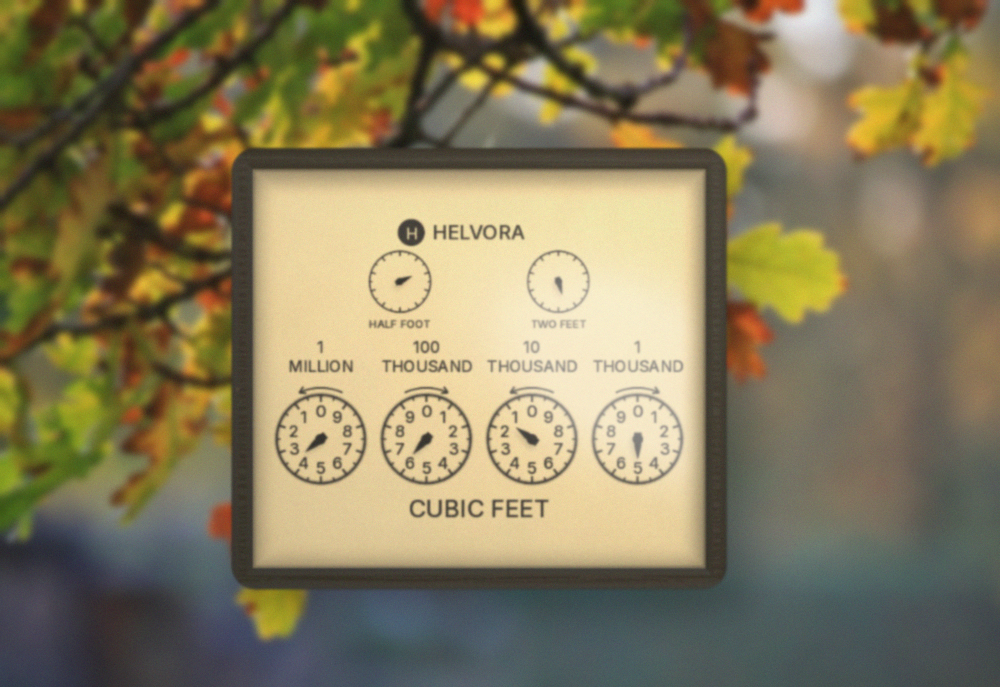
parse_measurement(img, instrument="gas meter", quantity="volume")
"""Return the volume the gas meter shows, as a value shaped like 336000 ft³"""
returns 361500 ft³
